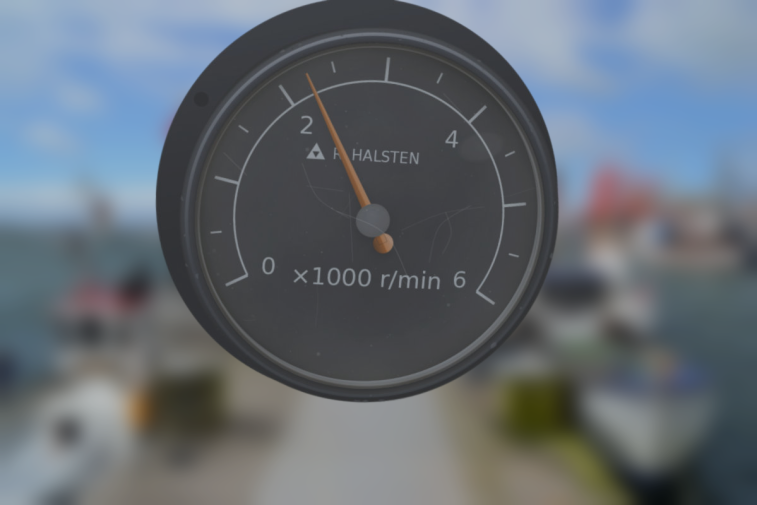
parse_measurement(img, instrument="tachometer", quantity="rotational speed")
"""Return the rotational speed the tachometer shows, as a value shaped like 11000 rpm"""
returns 2250 rpm
